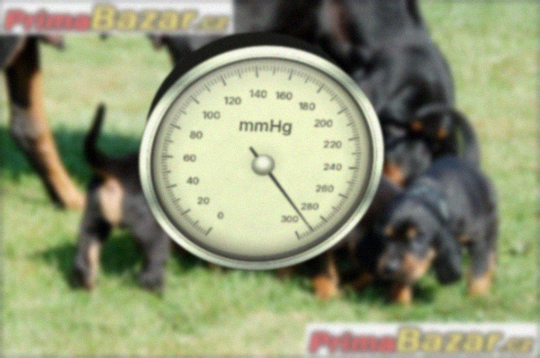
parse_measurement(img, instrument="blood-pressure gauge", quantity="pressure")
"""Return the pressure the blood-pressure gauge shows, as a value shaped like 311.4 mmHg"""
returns 290 mmHg
